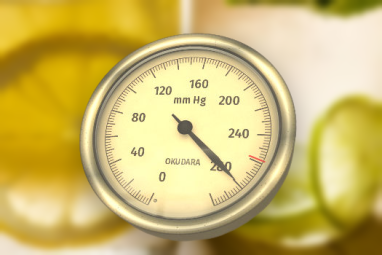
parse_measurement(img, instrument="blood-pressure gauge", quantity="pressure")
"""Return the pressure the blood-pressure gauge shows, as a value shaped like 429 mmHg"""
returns 280 mmHg
